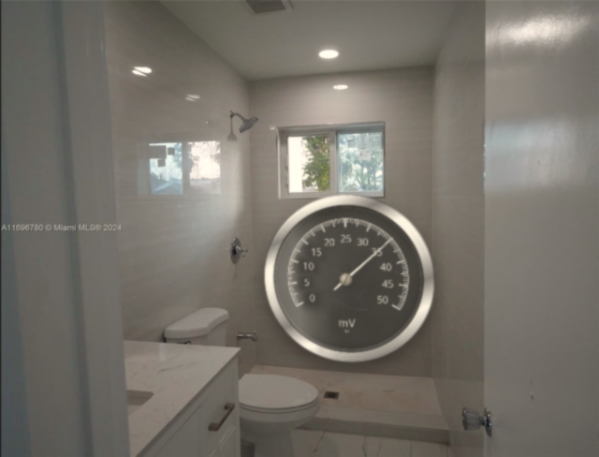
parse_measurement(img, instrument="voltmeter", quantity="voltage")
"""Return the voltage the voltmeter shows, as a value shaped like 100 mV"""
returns 35 mV
